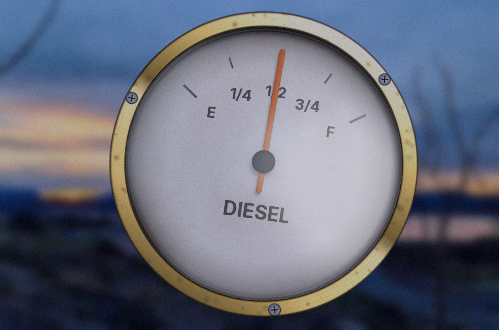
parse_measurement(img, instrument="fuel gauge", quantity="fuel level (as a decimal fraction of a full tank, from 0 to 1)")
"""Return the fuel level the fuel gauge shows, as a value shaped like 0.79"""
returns 0.5
